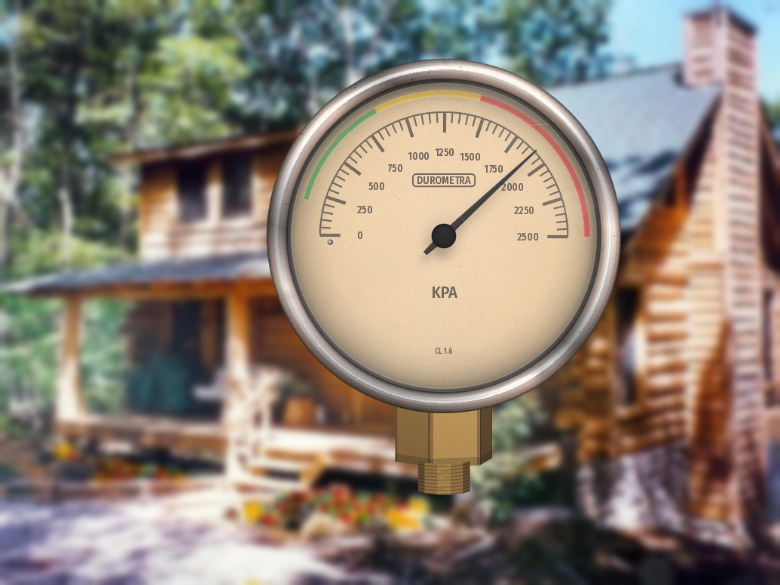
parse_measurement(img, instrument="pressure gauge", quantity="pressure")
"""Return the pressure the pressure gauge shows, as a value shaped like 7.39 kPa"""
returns 1900 kPa
